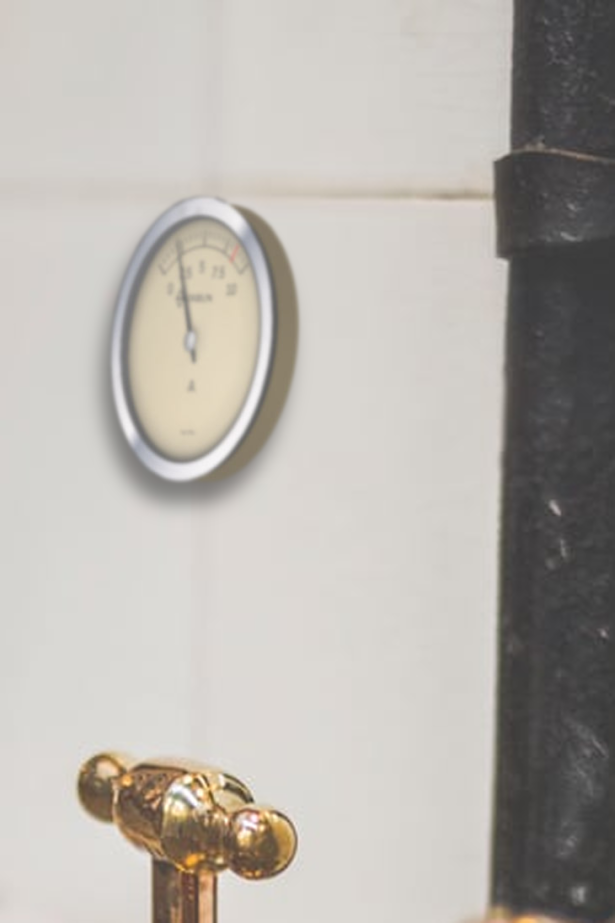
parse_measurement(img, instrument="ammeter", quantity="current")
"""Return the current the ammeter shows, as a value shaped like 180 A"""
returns 2.5 A
